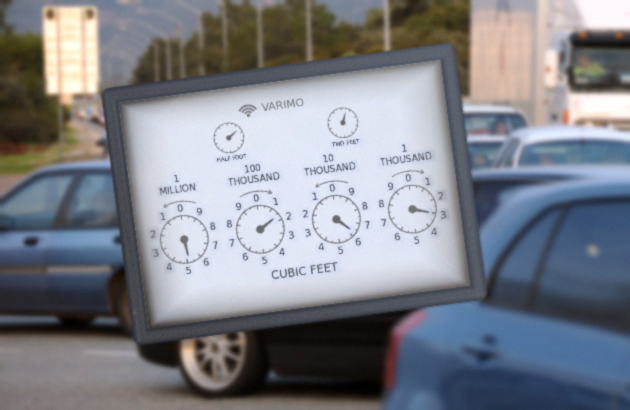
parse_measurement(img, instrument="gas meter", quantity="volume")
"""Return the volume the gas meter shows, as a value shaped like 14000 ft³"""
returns 516300 ft³
